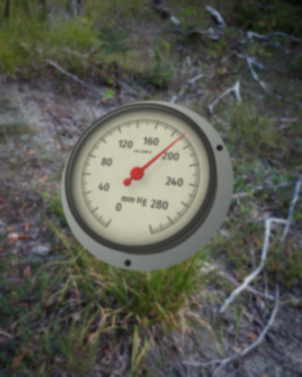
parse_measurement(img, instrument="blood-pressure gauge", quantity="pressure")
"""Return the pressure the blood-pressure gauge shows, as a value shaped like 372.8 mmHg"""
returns 190 mmHg
